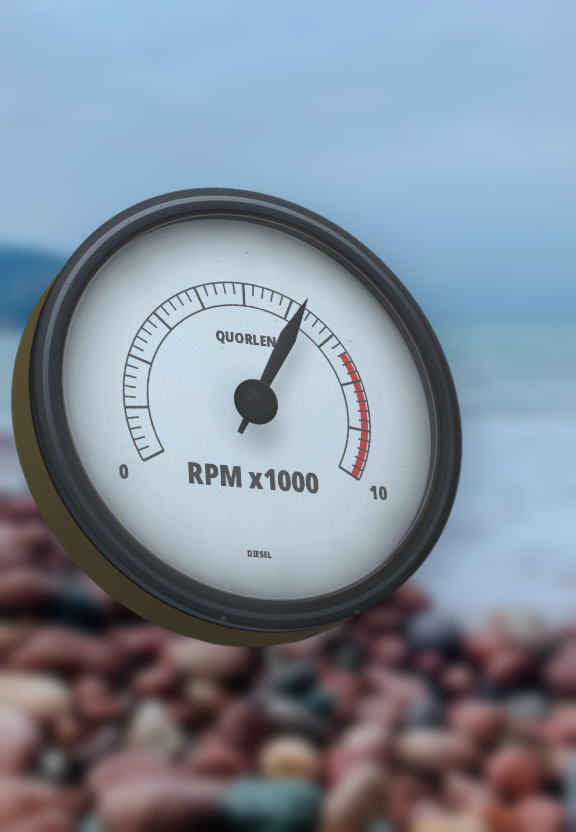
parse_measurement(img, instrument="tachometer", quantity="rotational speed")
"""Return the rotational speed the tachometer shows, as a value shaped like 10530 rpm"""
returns 6200 rpm
